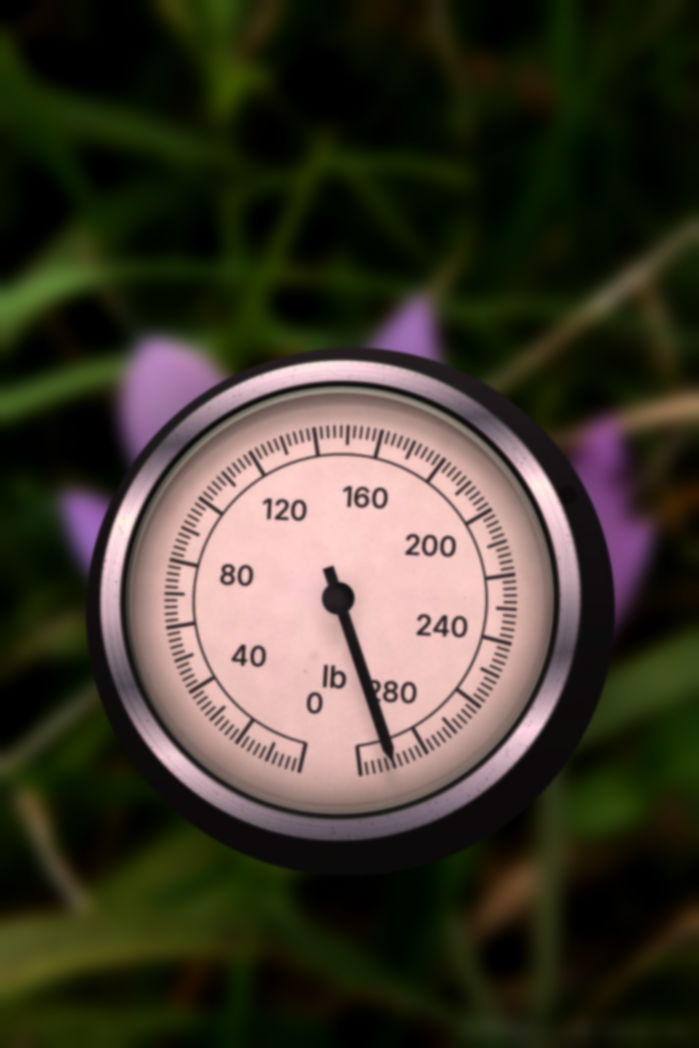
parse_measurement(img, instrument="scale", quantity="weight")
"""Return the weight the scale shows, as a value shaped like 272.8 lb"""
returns 290 lb
